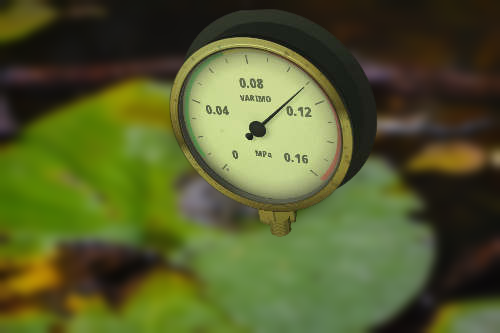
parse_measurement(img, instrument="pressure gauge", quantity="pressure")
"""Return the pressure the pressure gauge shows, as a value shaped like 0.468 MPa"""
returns 0.11 MPa
